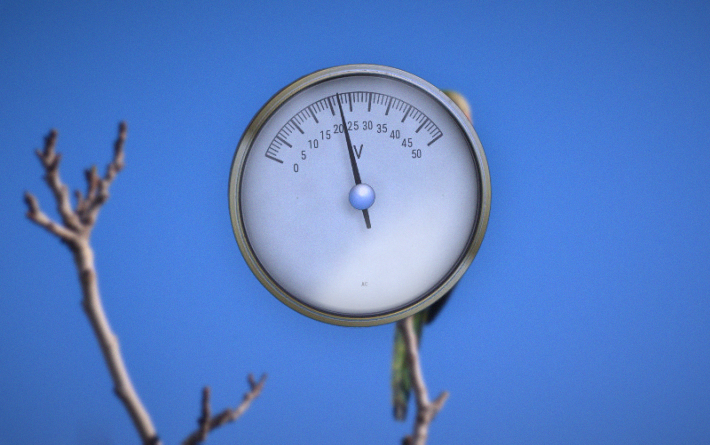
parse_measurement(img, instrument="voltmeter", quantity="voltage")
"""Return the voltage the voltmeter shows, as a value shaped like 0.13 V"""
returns 22 V
